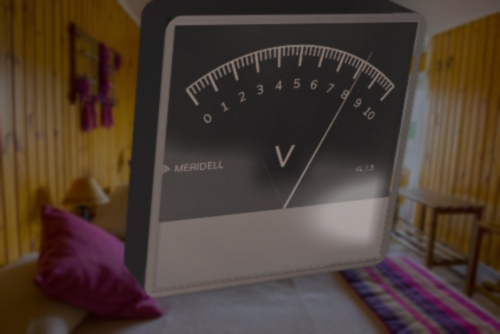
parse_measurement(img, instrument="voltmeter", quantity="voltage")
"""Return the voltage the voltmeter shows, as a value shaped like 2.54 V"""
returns 8 V
